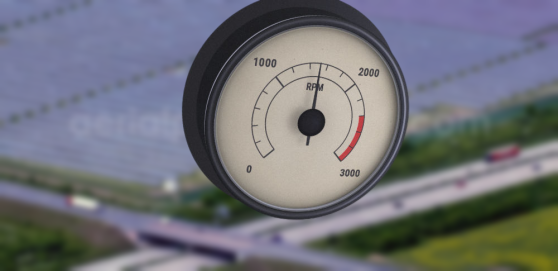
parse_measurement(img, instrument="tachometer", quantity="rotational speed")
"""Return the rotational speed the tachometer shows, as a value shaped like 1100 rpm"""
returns 1500 rpm
